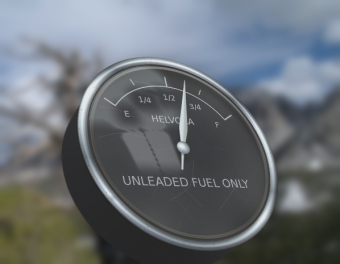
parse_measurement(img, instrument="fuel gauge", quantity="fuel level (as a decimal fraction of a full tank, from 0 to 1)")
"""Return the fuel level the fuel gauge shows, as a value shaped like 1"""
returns 0.625
